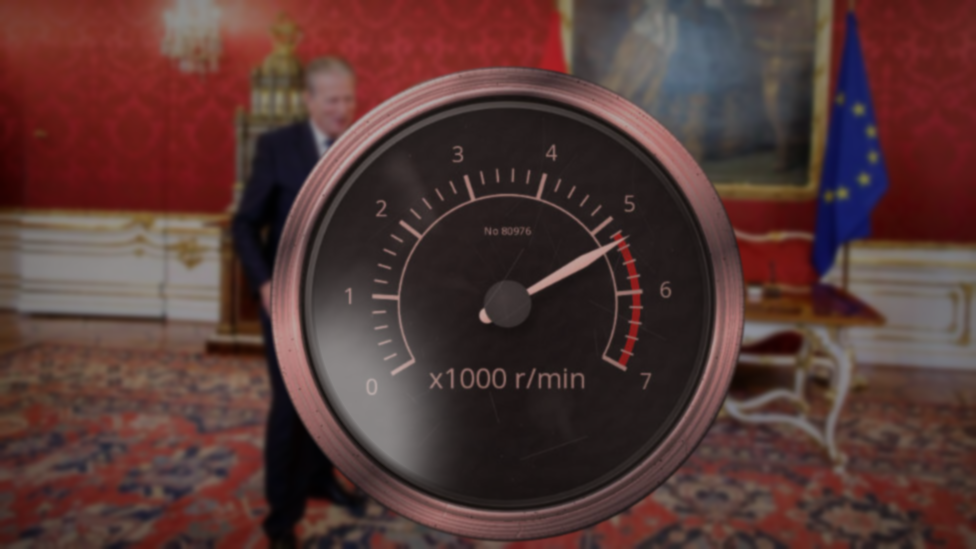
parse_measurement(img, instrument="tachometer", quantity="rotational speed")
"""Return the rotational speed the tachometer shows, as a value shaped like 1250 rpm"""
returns 5300 rpm
